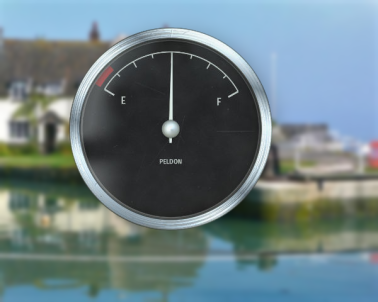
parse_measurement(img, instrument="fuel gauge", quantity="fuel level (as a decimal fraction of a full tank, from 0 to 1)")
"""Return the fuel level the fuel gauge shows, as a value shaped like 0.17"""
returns 0.5
